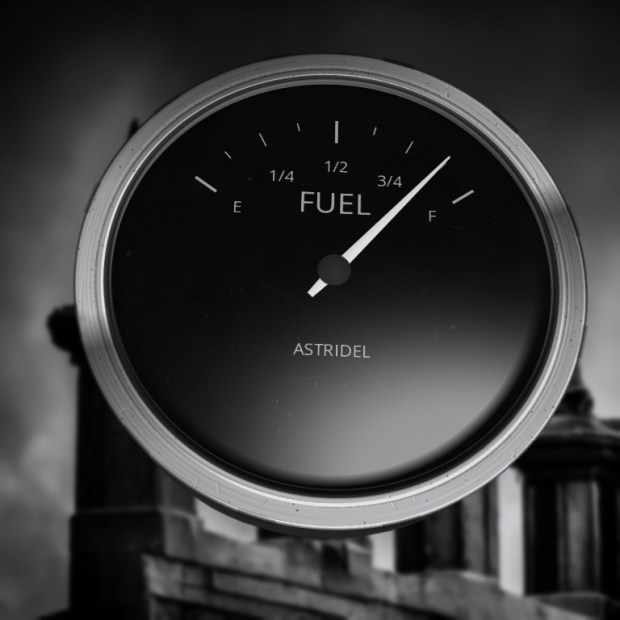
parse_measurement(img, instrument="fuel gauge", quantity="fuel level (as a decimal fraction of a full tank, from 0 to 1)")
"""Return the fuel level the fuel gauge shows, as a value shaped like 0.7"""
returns 0.875
